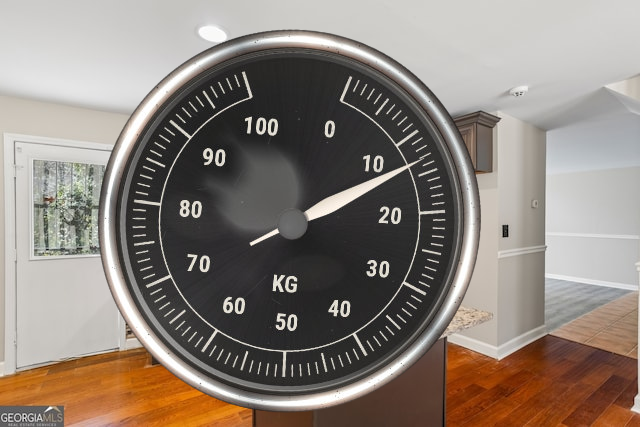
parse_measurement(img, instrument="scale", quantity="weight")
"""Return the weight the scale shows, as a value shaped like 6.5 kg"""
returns 13 kg
